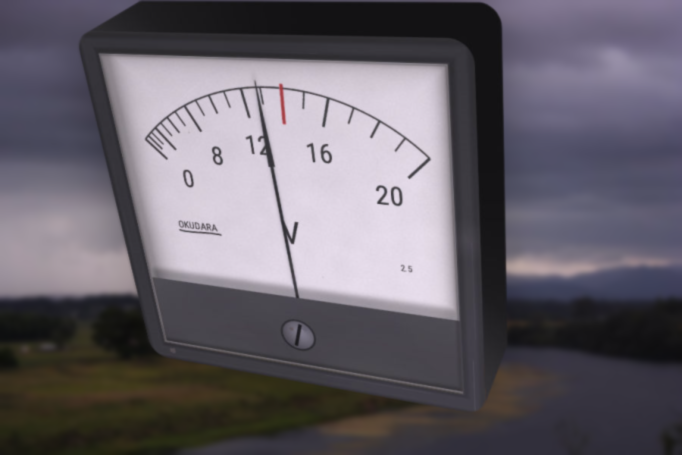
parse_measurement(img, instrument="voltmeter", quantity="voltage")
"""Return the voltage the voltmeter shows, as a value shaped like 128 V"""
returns 13 V
